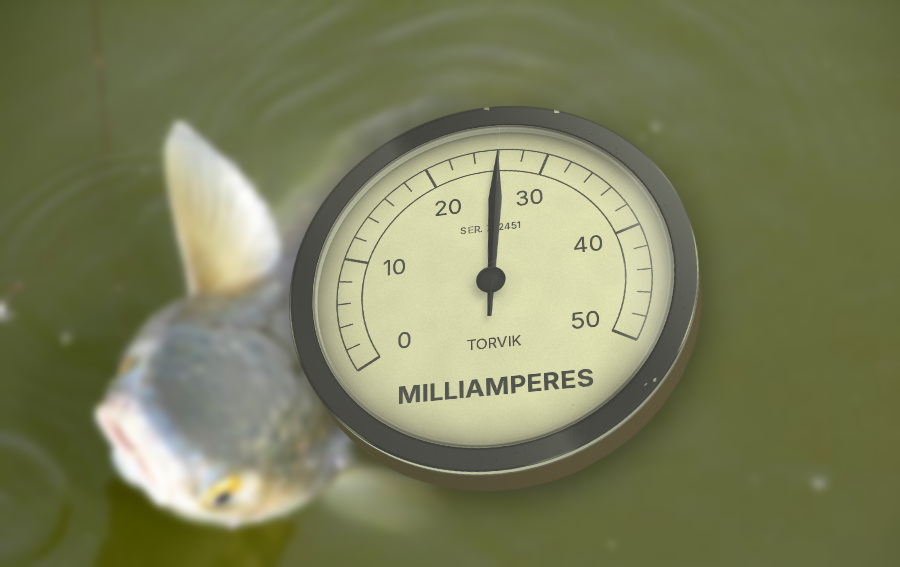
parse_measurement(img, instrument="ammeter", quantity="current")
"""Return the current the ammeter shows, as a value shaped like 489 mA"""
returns 26 mA
